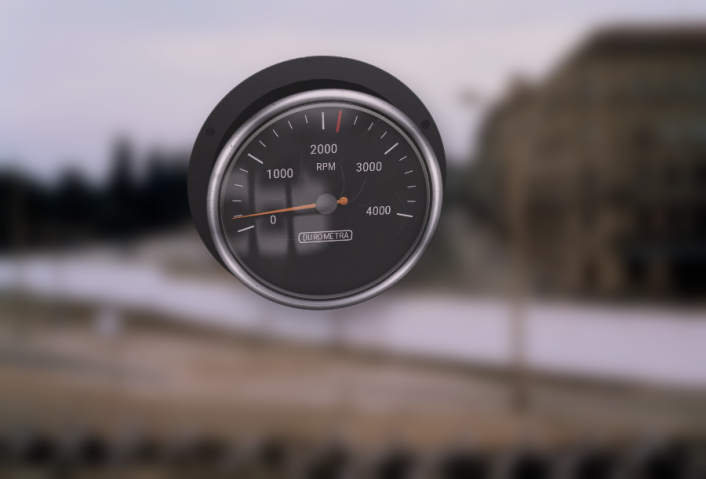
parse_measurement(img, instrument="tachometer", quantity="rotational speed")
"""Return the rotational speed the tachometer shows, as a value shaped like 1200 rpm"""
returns 200 rpm
